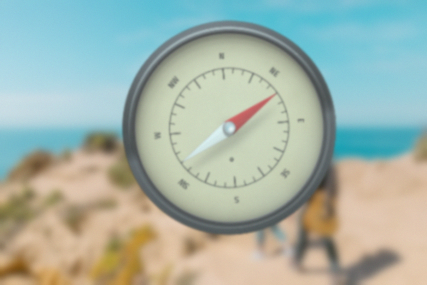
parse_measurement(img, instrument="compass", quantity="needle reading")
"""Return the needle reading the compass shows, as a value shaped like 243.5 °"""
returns 60 °
